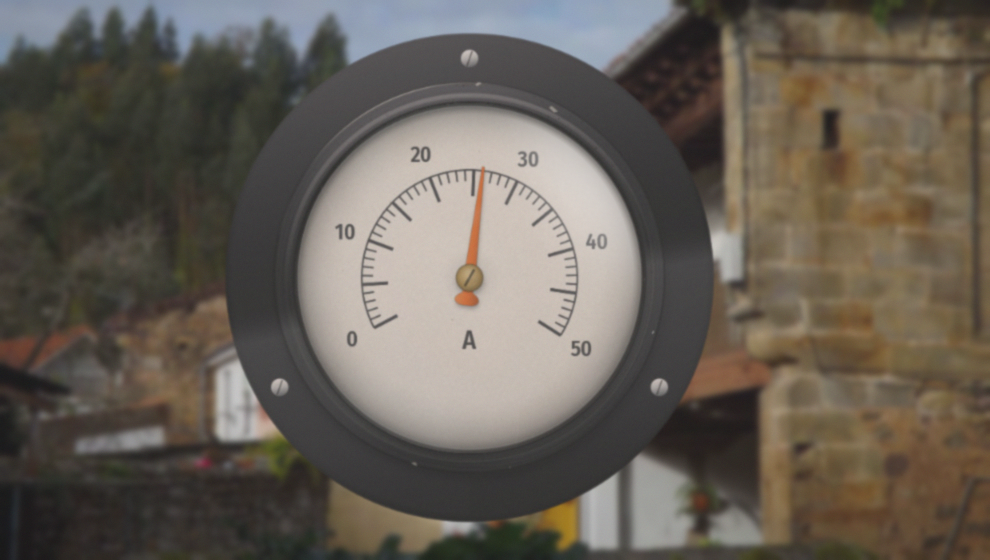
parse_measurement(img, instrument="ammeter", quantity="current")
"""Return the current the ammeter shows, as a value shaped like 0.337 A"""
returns 26 A
